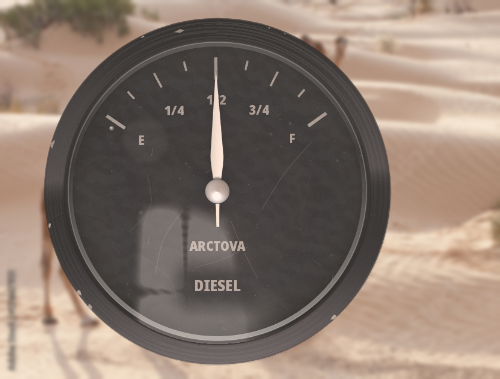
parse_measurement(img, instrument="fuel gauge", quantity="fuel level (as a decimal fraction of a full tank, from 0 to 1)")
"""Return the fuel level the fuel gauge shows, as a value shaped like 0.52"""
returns 0.5
